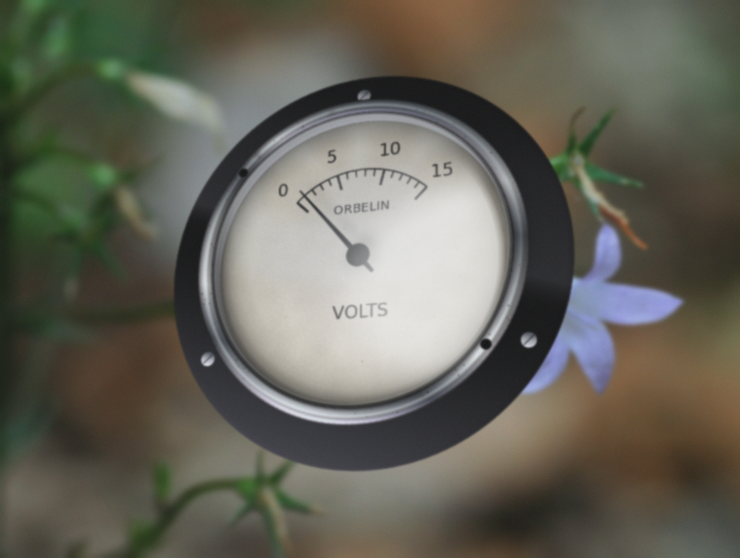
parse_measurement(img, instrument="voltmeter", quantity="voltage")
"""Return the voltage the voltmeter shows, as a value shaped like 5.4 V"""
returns 1 V
